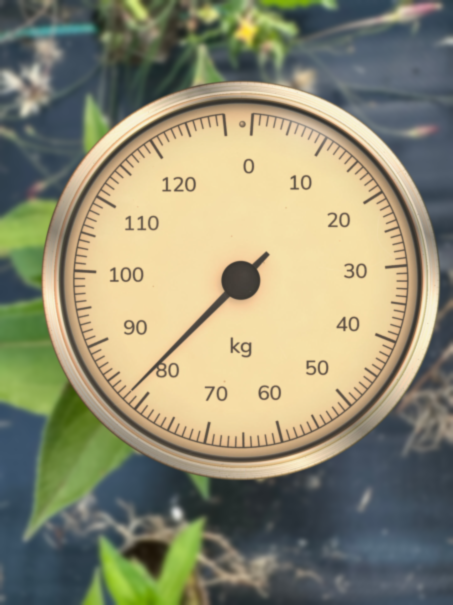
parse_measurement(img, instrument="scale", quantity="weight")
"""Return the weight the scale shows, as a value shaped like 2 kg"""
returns 82 kg
